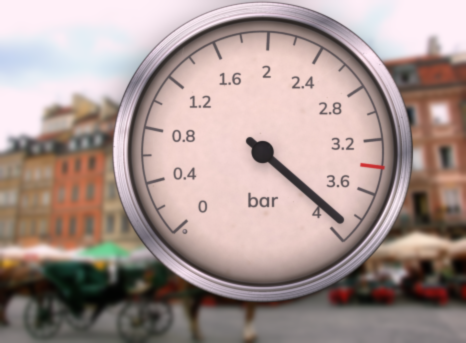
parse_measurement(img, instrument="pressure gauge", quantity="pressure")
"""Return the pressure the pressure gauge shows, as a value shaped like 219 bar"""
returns 3.9 bar
